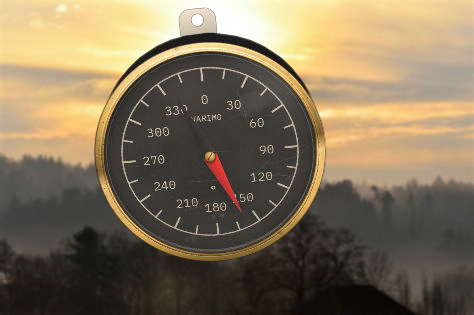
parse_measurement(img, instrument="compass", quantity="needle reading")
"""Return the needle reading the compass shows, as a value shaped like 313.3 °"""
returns 157.5 °
